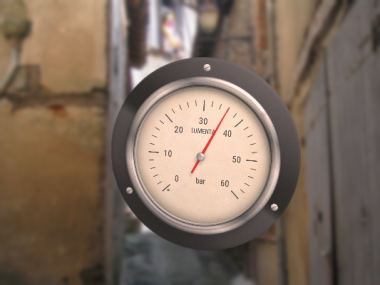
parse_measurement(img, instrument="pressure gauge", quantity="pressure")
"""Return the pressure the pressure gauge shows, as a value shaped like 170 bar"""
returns 36 bar
